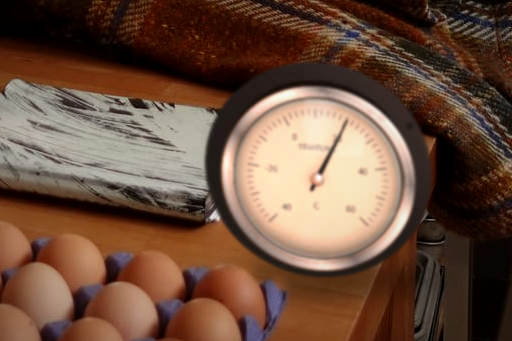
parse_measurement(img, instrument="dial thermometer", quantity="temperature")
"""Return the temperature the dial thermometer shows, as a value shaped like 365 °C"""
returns 20 °C
